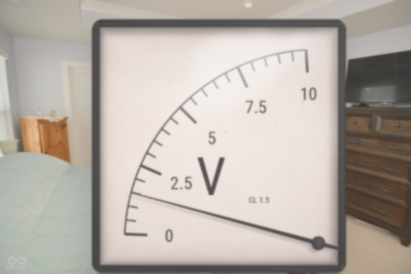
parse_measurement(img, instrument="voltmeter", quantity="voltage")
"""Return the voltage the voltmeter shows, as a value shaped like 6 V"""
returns 1.5 V
